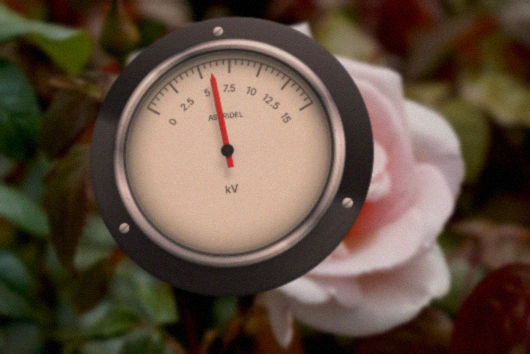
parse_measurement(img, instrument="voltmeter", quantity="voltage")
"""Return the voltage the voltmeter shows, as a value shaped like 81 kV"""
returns 6 kV
